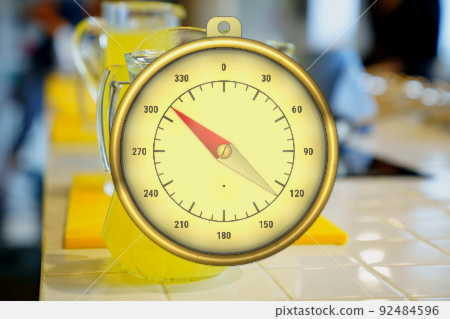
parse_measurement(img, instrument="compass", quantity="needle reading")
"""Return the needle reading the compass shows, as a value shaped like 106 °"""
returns 310 °
